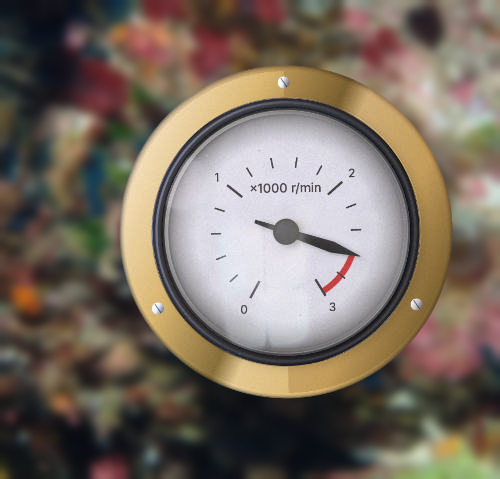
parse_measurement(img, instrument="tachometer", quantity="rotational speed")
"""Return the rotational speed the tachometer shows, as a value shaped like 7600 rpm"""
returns 2600 rpm
